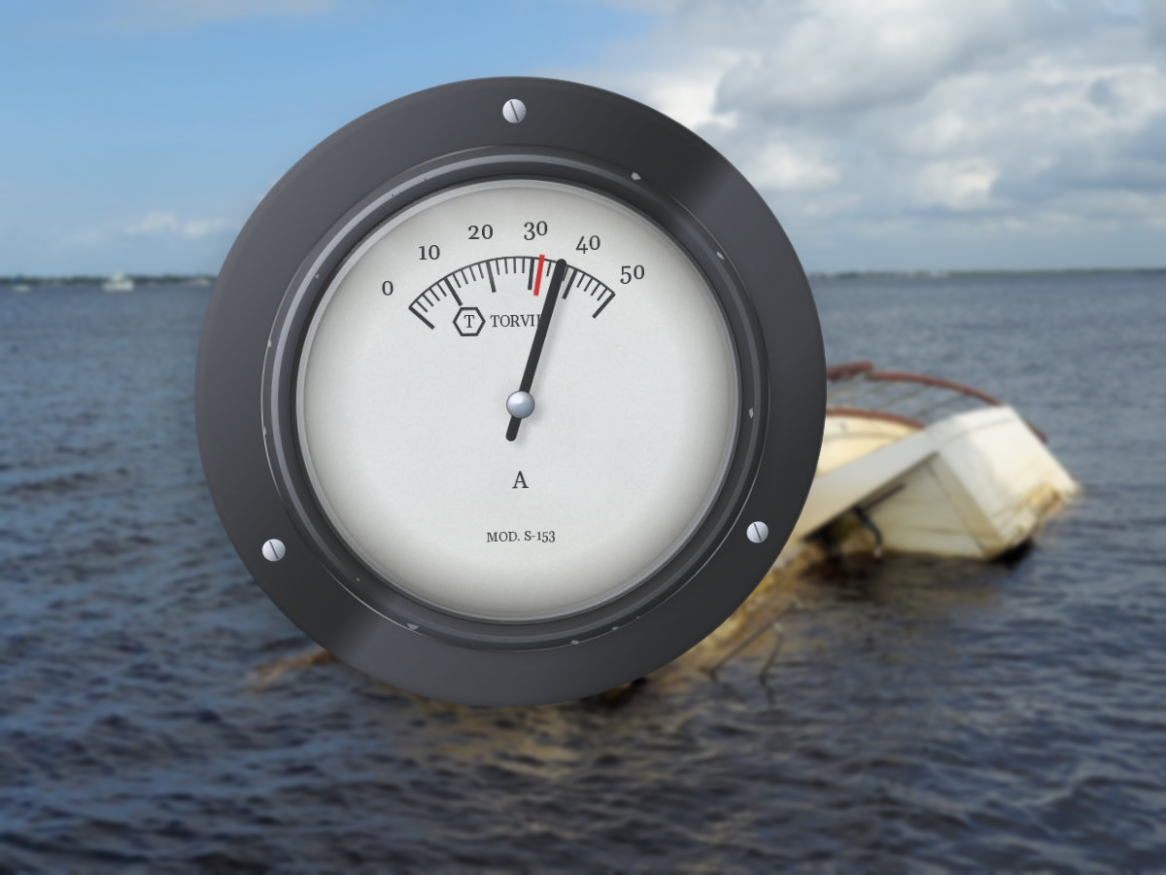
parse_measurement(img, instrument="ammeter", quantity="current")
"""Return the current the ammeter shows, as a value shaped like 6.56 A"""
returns 36 A
